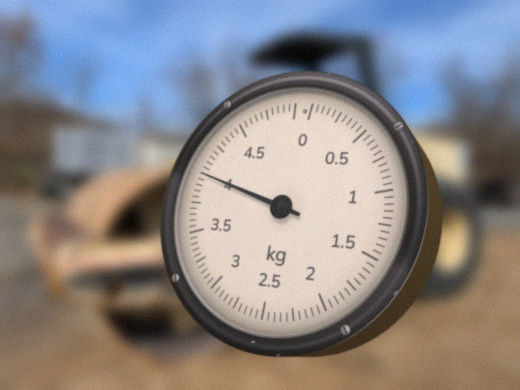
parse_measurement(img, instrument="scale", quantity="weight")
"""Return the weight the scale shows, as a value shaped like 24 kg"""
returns 4 kg
